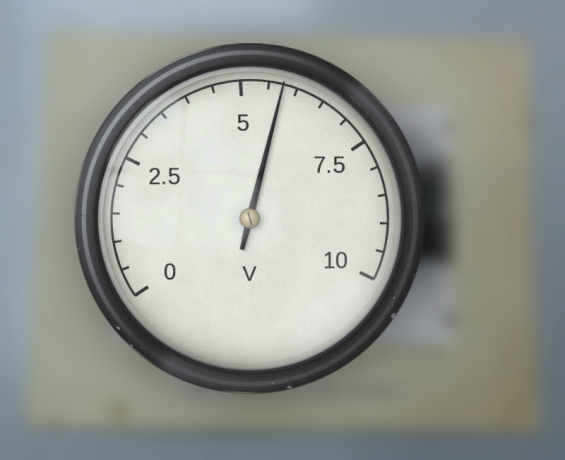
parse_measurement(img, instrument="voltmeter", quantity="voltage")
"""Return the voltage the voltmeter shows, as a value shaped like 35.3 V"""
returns 5.75 V
